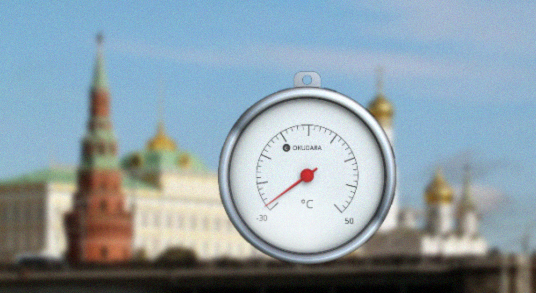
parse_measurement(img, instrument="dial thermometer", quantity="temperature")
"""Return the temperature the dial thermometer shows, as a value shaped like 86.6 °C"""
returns -28 °C
